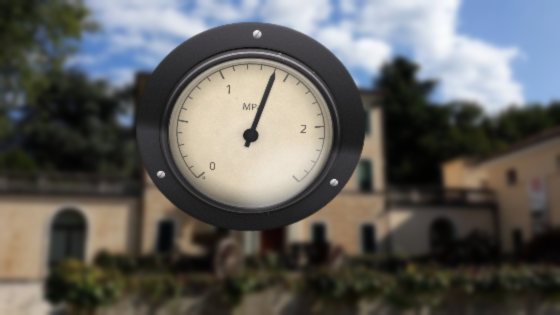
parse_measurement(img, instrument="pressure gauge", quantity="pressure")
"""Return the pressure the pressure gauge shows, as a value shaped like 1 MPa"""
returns 1.4 MPa
